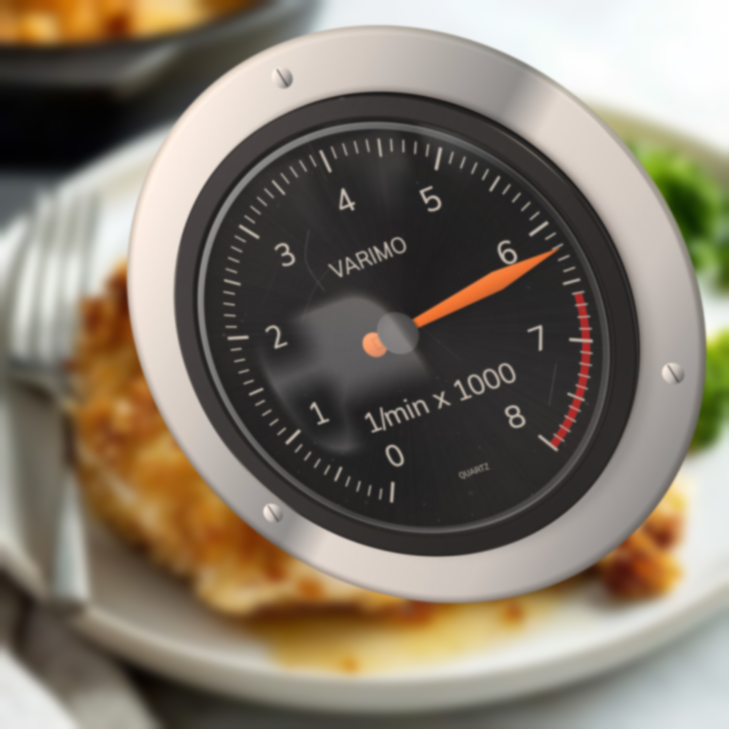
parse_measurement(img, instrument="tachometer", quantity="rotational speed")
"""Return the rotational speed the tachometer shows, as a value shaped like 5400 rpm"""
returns 6200 rpm
